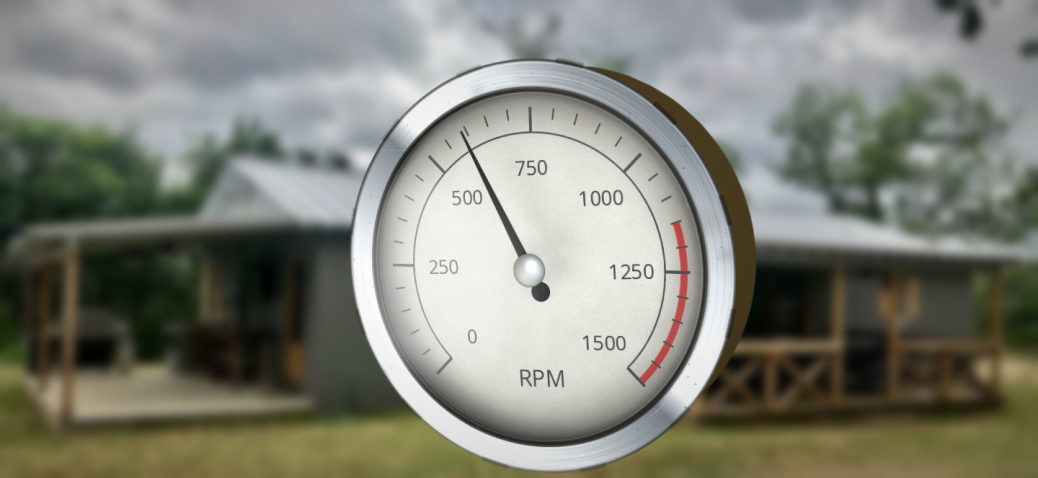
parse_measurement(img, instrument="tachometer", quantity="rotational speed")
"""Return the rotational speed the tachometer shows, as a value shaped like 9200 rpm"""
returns 600 rpm
